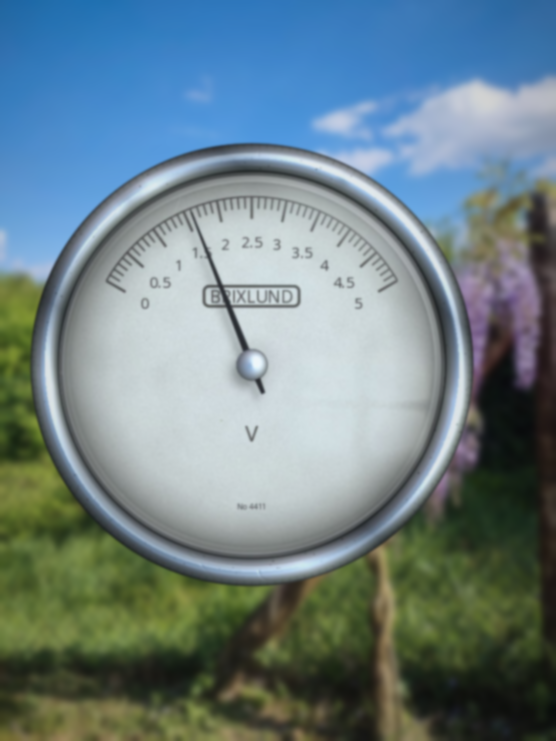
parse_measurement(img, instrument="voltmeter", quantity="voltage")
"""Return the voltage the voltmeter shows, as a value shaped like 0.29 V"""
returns 1.6 V
